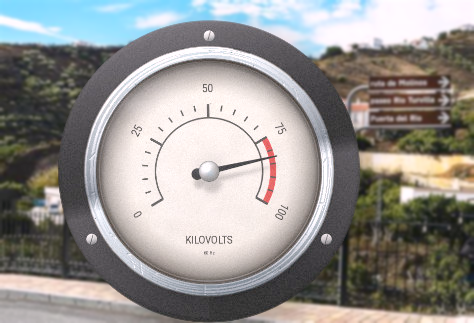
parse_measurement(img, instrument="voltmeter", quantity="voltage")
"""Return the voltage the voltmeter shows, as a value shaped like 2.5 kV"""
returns 82.5 kV
